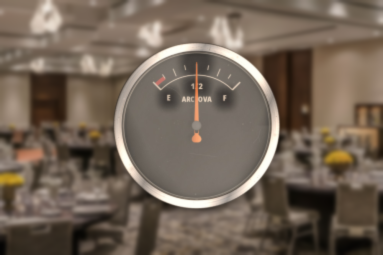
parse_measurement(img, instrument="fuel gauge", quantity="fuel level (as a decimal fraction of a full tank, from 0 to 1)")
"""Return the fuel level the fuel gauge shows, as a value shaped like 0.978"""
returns 0.5
